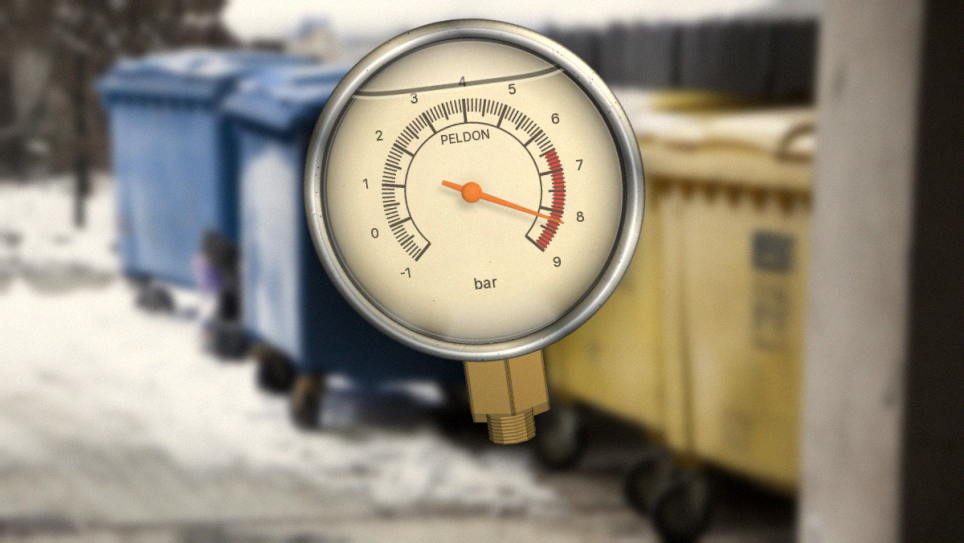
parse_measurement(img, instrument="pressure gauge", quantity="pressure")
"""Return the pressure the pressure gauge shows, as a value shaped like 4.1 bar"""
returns 8.2 bar
